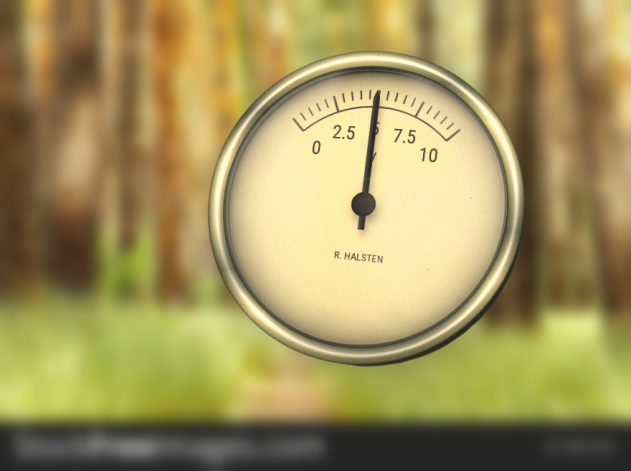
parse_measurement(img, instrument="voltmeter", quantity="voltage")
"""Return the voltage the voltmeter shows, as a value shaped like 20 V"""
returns 5 V
